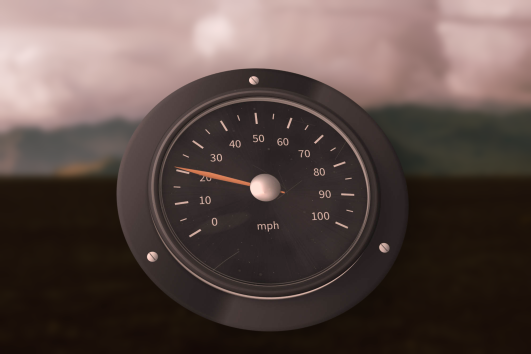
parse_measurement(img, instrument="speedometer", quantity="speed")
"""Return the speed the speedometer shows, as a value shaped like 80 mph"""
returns 20 mph
